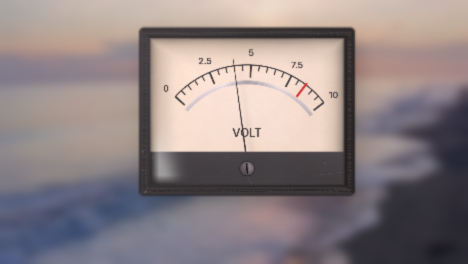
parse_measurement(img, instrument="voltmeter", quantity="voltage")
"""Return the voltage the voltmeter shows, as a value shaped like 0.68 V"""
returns 4 V
